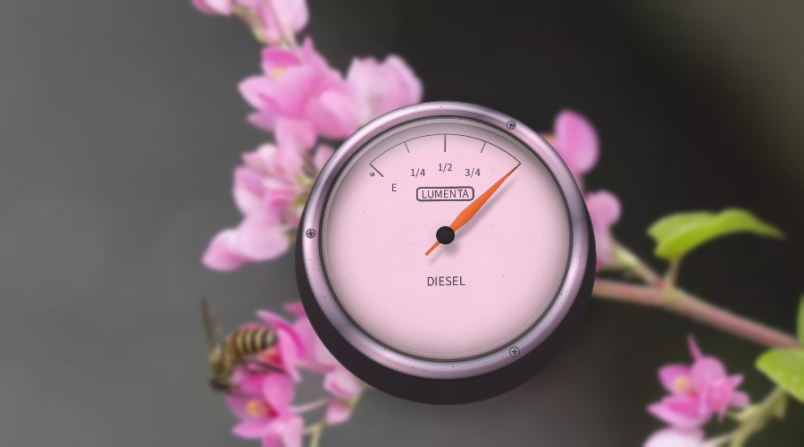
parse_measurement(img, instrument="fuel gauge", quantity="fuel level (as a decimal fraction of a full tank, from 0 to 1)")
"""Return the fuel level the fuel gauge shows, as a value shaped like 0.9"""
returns 1
